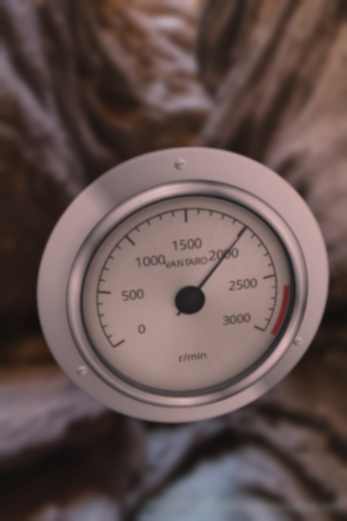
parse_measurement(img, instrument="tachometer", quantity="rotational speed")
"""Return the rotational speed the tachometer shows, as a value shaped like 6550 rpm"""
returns 2000 rpm
